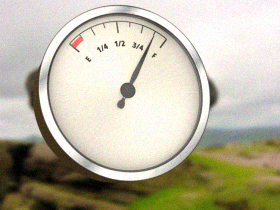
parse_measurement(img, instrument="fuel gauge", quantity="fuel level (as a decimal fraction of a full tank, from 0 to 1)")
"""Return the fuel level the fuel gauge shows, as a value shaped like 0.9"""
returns 0.875
